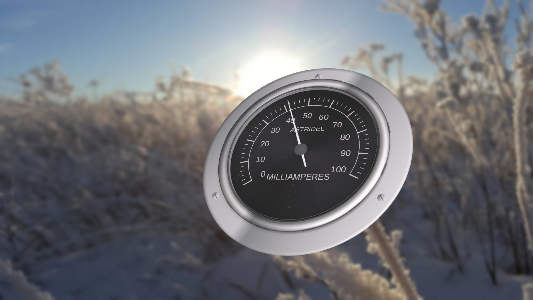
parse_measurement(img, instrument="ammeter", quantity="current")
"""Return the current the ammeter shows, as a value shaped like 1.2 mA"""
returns 42 mA
